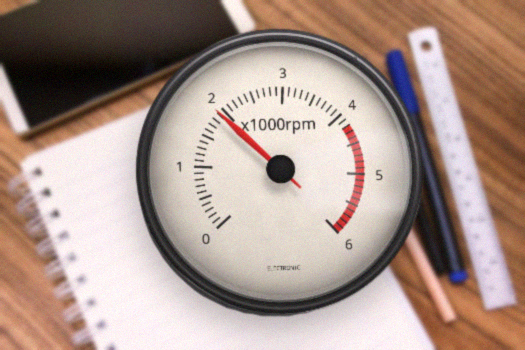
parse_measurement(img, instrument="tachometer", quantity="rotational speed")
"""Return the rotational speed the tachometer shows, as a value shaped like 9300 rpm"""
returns 1900 rpm
